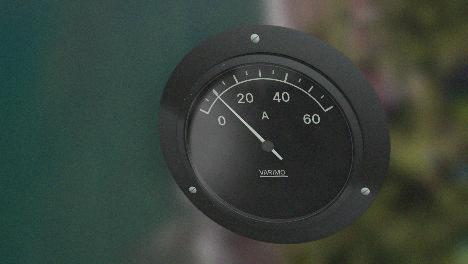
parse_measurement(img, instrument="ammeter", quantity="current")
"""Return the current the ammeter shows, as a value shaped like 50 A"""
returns 10 A
